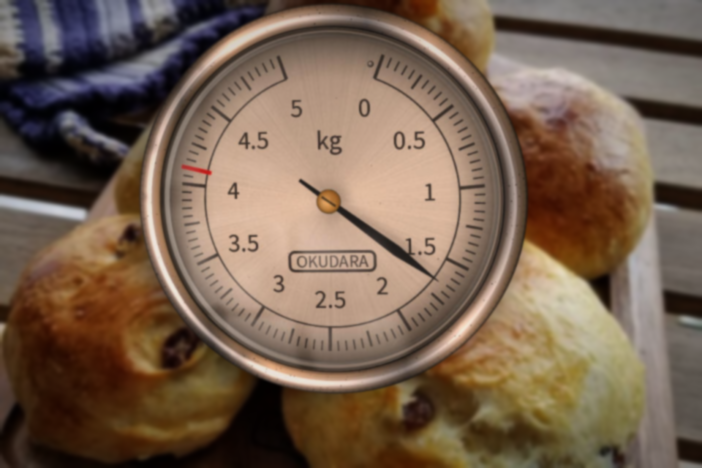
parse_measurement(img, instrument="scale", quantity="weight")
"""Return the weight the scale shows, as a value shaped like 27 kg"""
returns 1.65 kg
